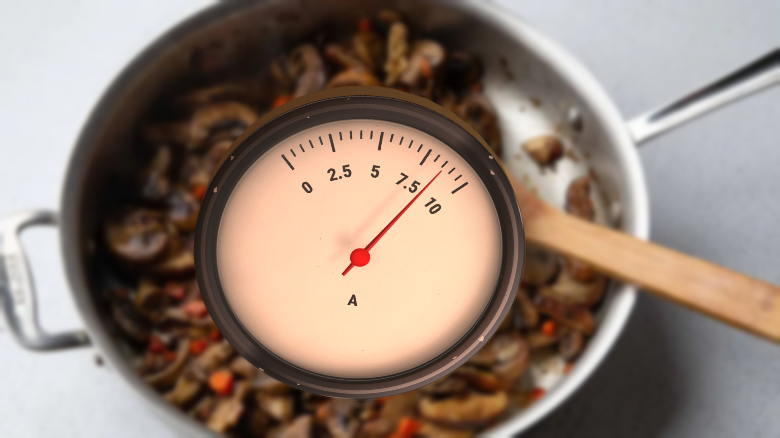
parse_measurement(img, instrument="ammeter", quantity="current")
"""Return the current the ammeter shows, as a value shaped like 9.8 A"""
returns 8.5 A
